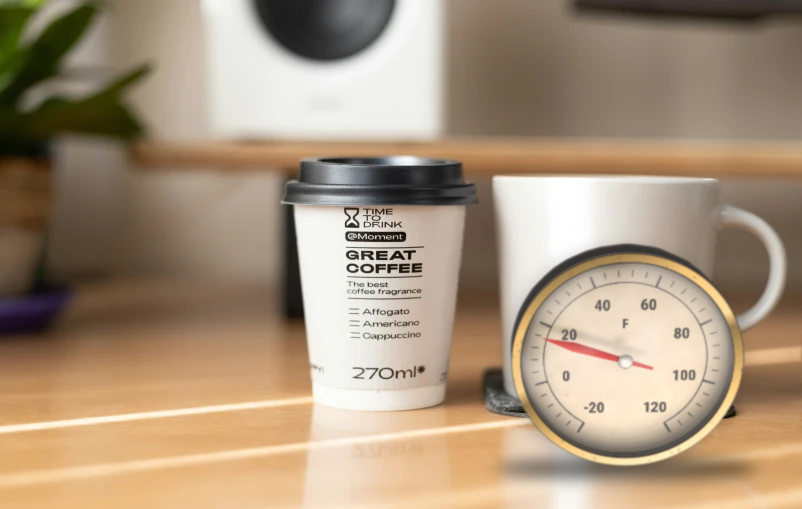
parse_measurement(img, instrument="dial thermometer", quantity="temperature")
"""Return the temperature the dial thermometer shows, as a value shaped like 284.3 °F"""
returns 16 °F
